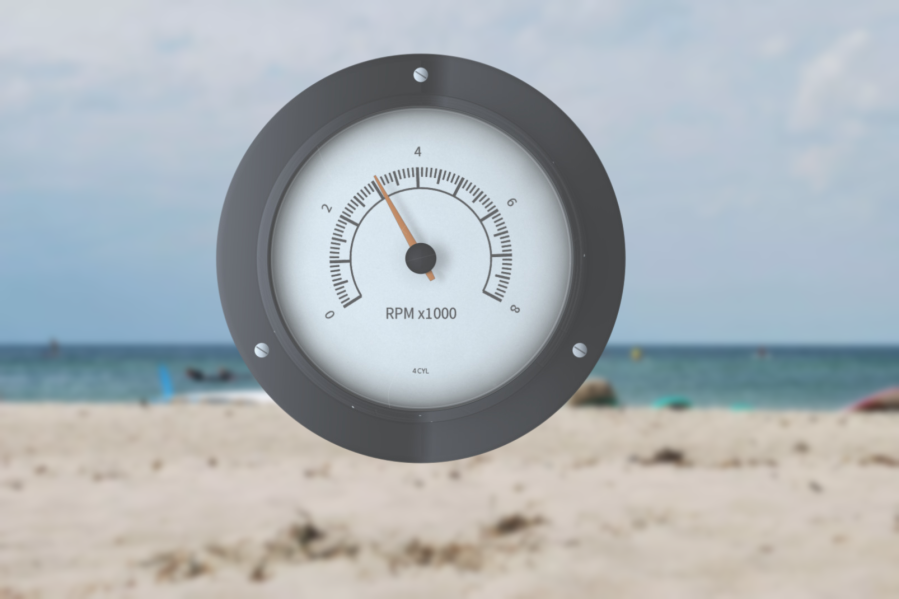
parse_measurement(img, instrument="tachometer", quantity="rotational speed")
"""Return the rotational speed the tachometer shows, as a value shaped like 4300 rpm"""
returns 3100 rpm
